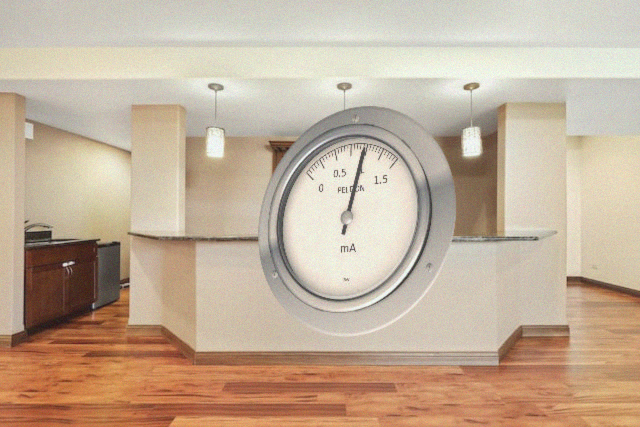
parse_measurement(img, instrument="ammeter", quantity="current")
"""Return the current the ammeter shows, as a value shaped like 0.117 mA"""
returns 1 mA
